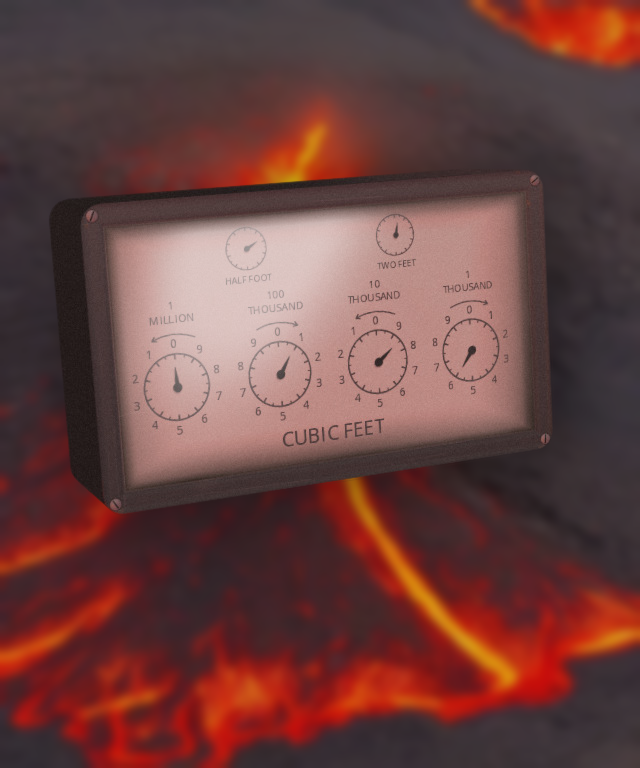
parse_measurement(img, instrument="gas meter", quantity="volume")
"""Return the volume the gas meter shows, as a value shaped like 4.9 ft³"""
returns 8600 ft³
